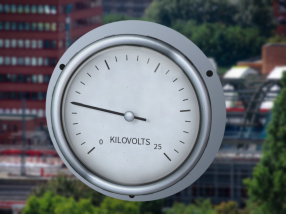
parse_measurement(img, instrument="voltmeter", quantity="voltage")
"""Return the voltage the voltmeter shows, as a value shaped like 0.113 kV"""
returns 5 kV
